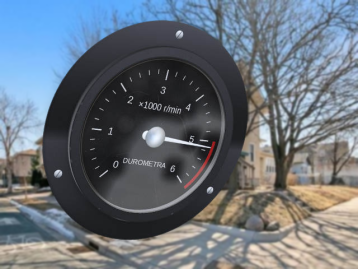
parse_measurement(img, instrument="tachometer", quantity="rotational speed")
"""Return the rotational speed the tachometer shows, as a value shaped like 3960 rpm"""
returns 5100 rpm
